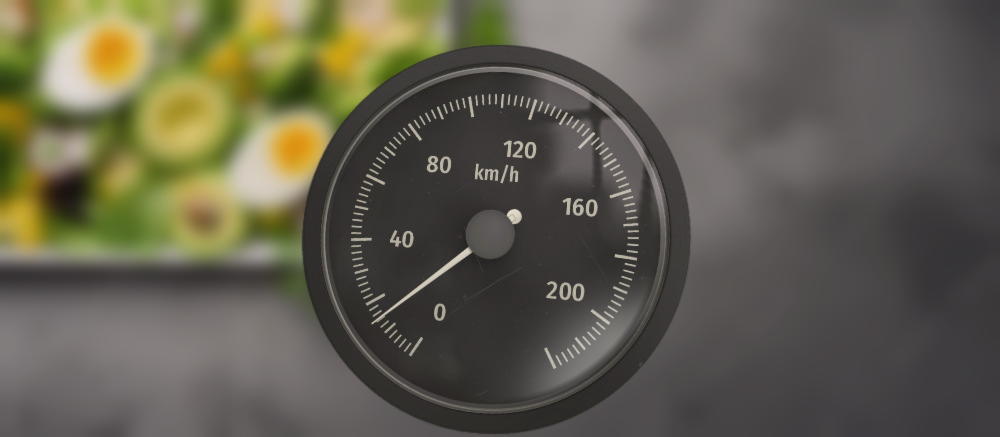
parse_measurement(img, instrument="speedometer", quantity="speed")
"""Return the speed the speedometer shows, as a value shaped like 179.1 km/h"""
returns 14 km/h
